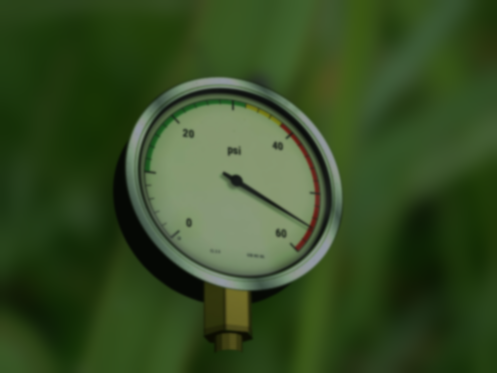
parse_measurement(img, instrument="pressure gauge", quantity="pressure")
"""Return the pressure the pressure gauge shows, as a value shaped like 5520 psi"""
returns 56 psi
